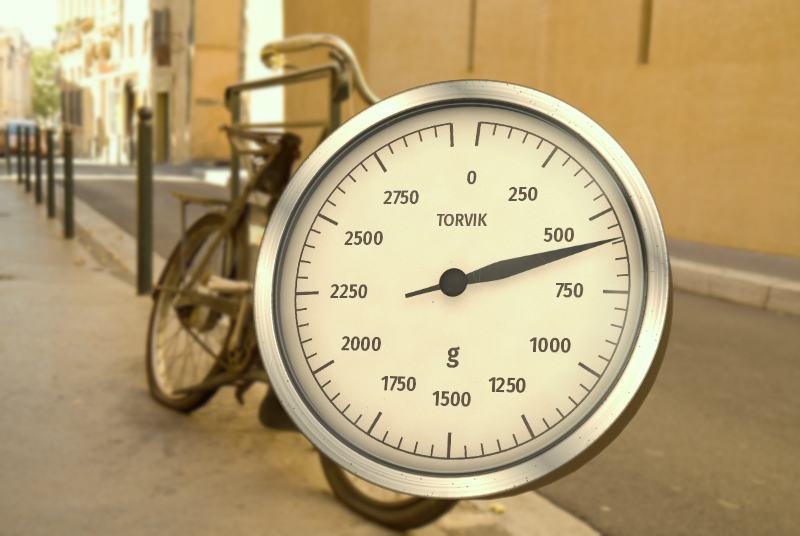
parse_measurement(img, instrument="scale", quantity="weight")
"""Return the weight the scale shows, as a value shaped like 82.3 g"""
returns 600 g
